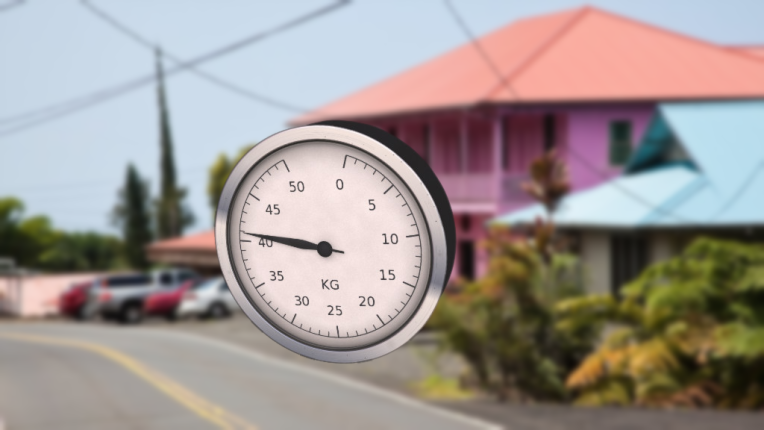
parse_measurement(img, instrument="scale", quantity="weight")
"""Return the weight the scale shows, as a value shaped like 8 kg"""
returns 41 kg
